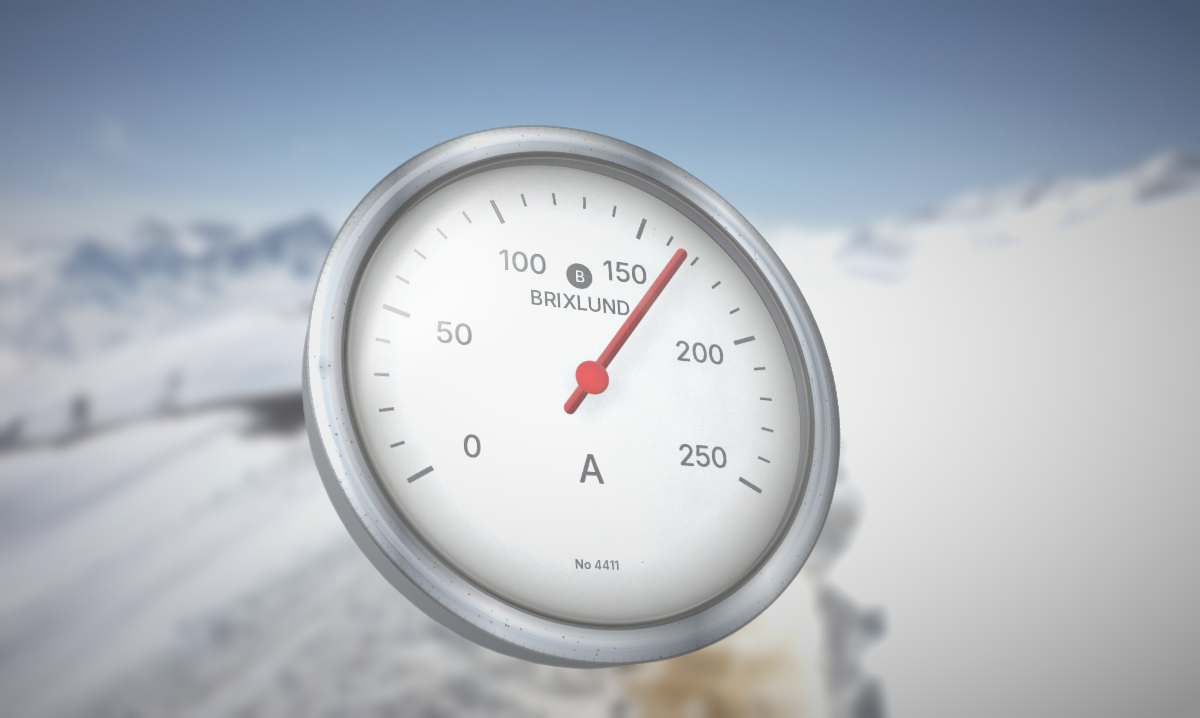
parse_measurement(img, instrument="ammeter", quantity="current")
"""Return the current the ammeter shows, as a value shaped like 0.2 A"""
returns 165 A
